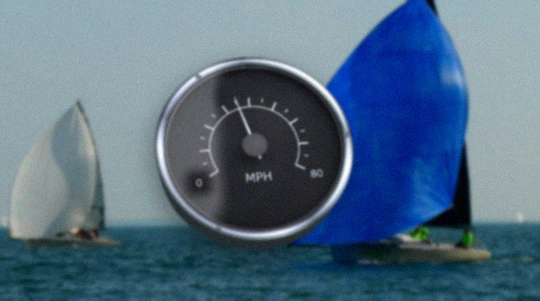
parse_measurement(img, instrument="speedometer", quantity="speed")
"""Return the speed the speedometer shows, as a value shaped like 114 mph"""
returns 35 mph
